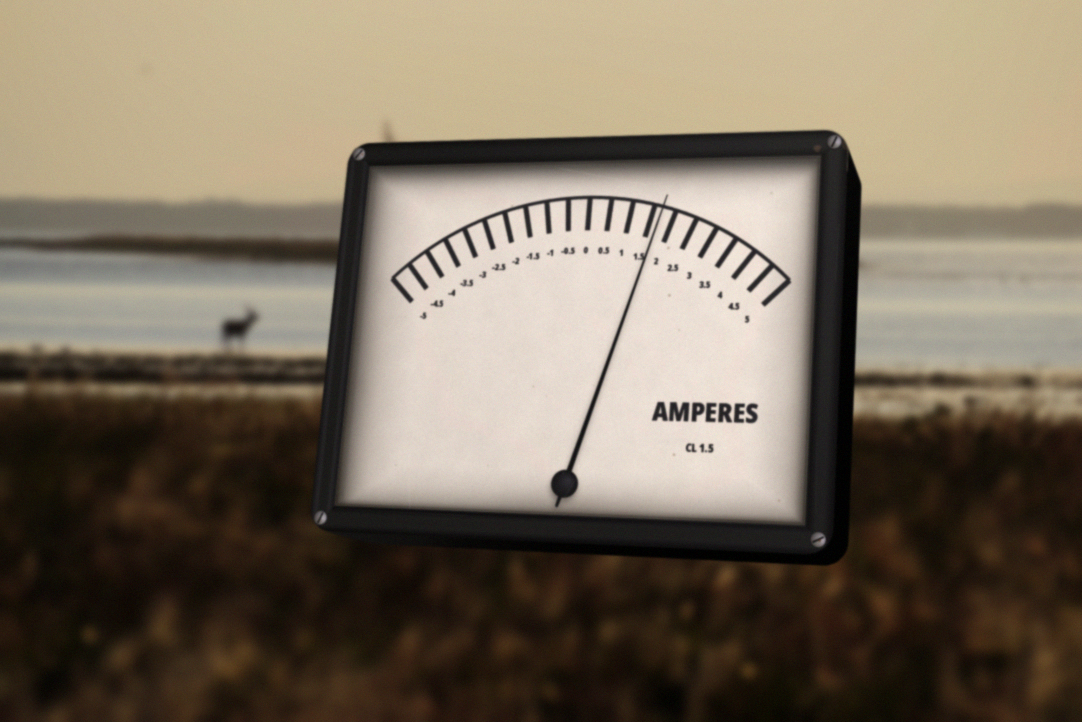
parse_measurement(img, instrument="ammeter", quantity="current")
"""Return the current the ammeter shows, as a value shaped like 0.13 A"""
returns 1.75 A
